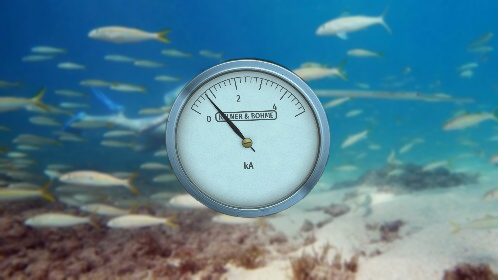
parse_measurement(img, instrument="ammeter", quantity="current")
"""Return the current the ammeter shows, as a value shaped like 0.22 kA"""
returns 0.8 kA
